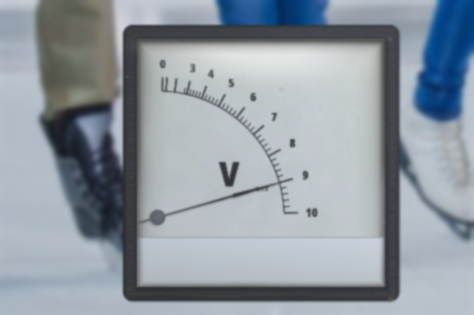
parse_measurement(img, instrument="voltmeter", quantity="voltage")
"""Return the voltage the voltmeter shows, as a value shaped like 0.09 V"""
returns 9 V
